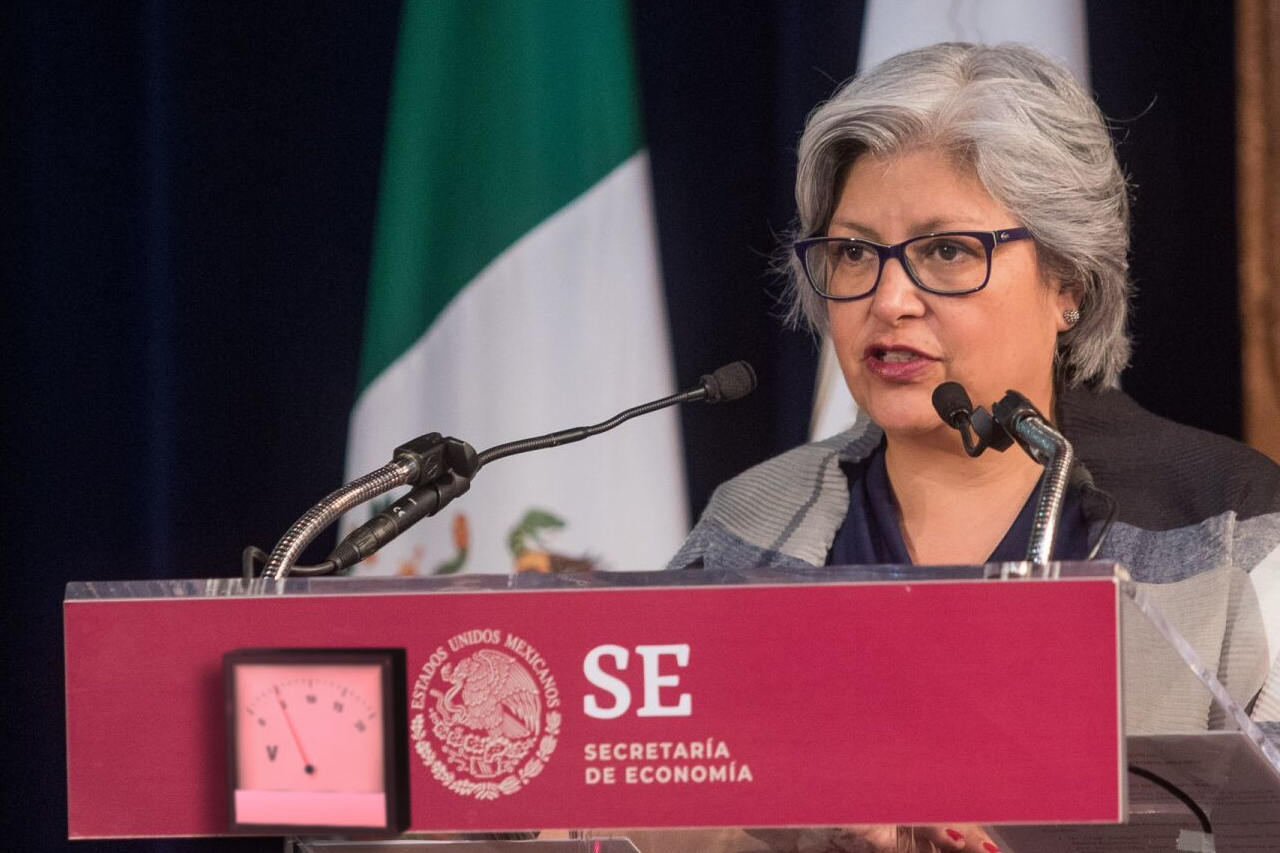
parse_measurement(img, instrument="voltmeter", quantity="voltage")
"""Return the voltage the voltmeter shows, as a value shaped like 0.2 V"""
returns 5 V
